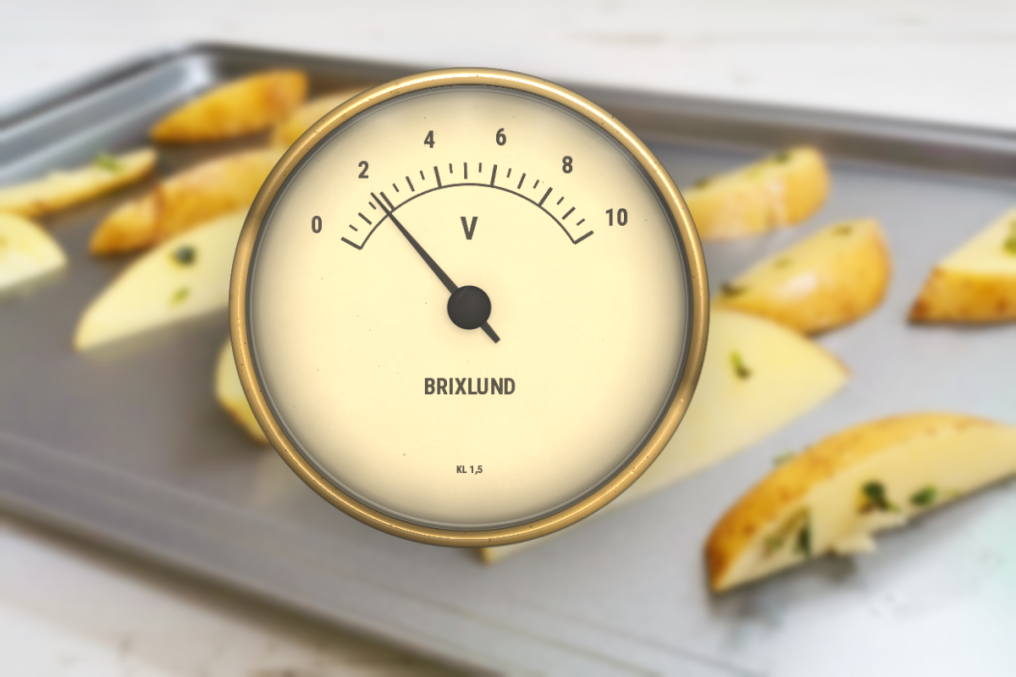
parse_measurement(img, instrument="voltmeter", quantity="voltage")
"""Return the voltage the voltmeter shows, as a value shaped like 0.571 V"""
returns 1.75 V
